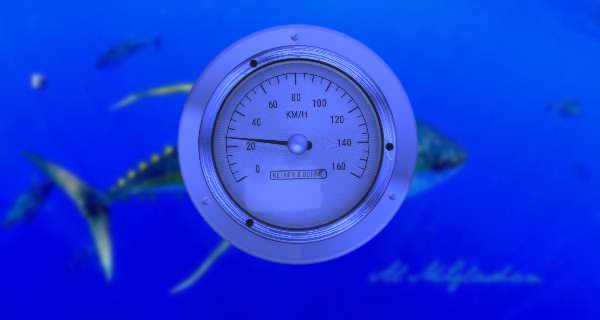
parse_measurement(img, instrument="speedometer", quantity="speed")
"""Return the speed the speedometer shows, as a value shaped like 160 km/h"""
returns 25 km/h
